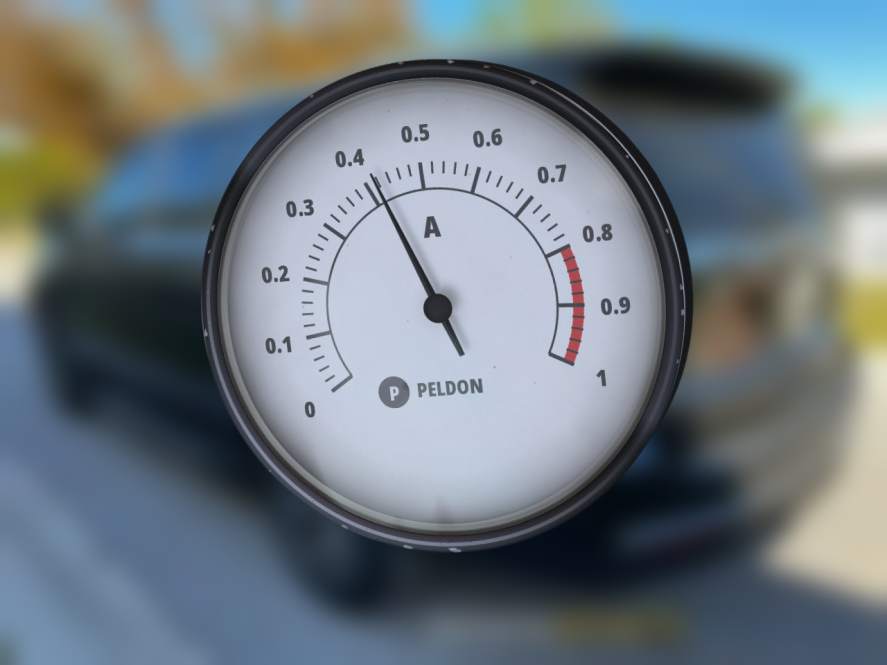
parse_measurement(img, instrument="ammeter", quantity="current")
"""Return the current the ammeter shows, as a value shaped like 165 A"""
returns 0.42 A
